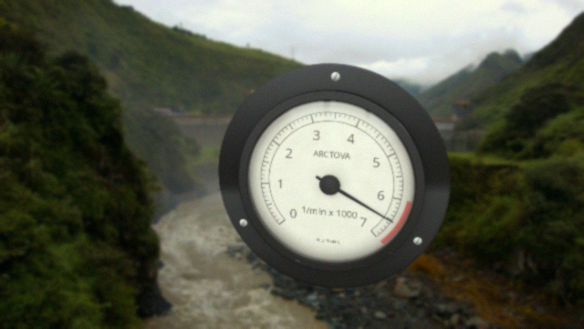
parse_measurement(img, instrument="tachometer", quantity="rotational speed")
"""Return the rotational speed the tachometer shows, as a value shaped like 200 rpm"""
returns 6500 rpm
